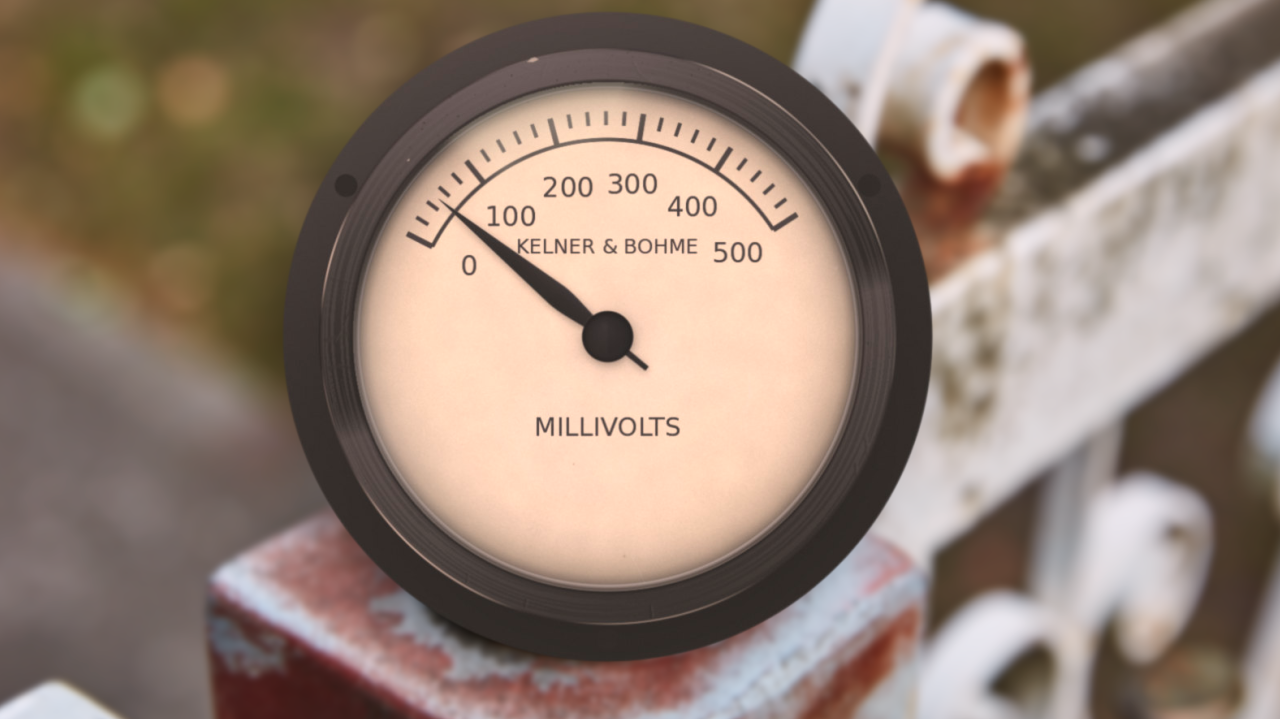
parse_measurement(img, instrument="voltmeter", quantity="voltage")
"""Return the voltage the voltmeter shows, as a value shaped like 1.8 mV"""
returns 50 mV
